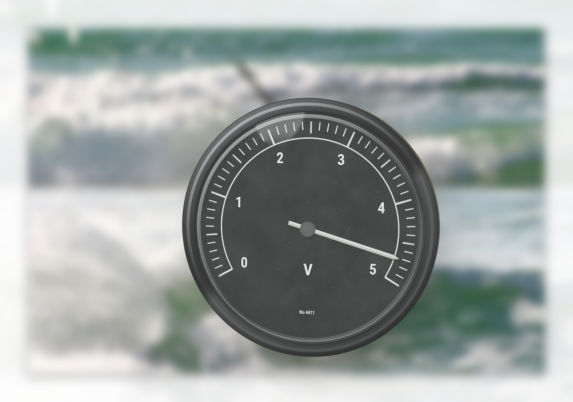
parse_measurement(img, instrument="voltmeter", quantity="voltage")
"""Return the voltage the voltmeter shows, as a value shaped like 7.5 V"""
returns 4.7 V
